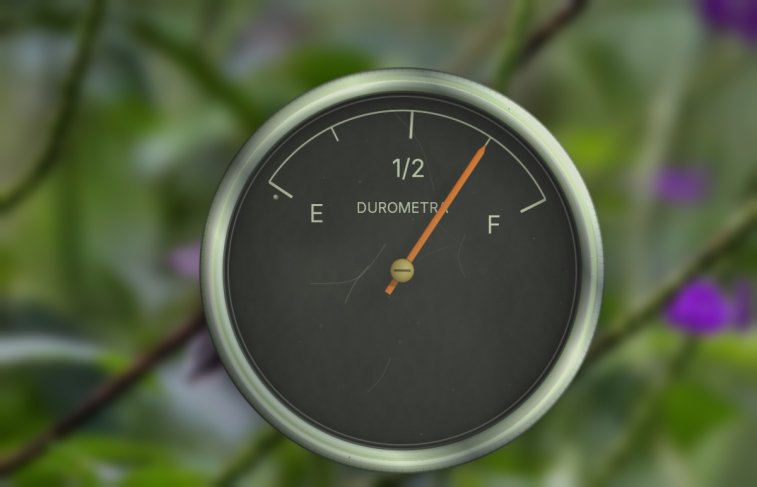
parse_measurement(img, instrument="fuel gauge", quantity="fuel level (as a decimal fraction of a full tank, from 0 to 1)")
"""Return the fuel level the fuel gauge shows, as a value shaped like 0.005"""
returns 0.75
